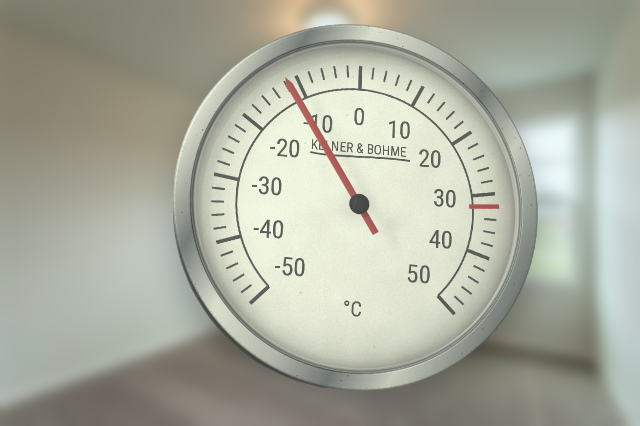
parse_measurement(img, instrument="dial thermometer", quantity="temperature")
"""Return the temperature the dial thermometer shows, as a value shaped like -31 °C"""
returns -12 °C
